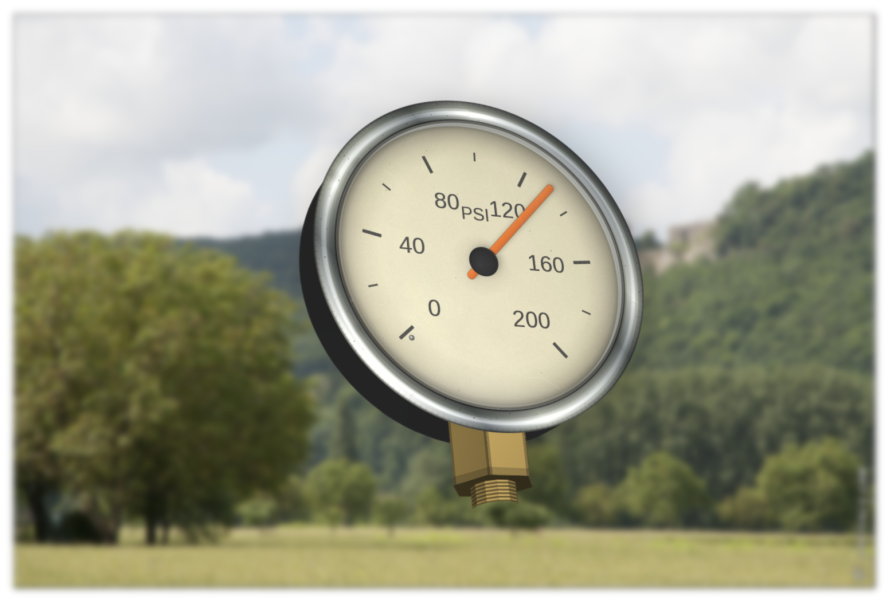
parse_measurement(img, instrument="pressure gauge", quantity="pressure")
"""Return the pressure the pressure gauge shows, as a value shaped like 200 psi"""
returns 130 psi
